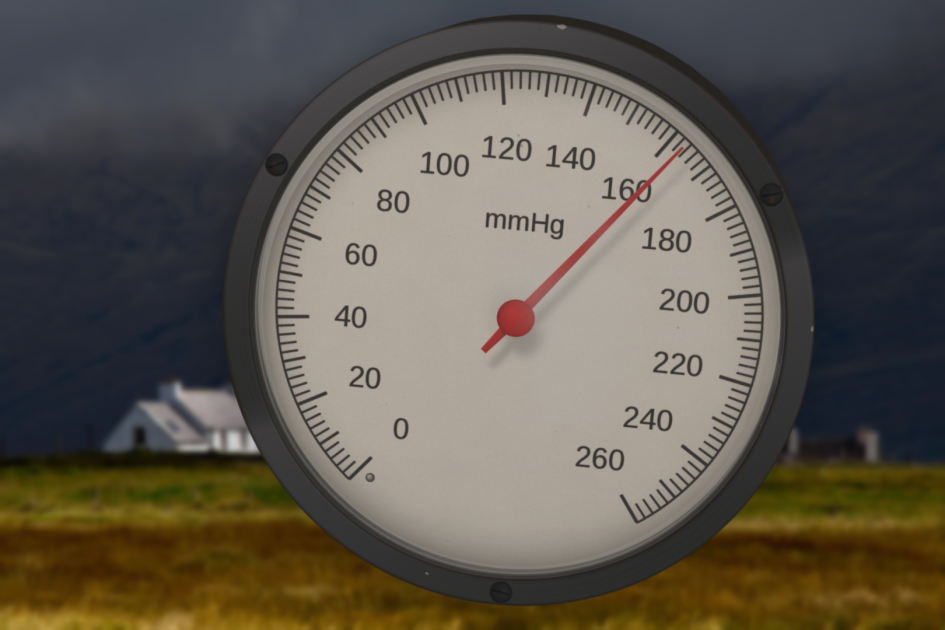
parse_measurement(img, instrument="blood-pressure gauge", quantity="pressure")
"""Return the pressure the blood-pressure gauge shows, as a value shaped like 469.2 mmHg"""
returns 163 mmHg
